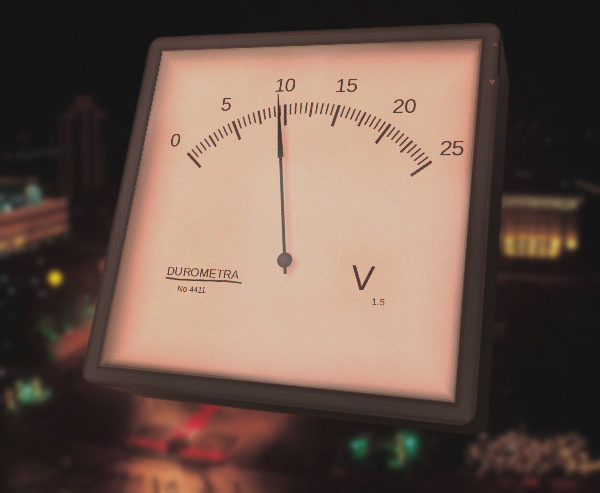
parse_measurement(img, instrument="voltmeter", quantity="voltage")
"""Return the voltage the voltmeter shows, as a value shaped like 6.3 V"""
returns 9.5 V
